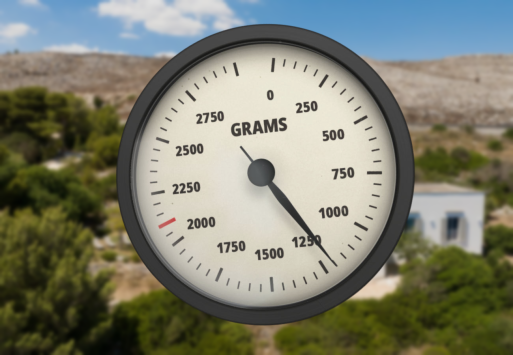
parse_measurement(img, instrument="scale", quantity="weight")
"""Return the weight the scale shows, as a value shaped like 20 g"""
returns 1200 g
